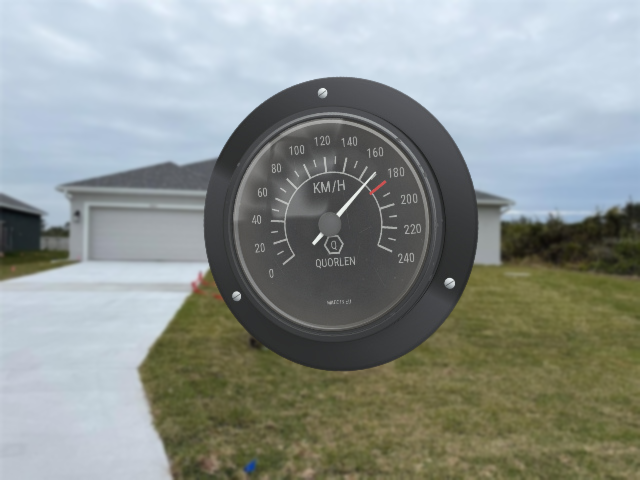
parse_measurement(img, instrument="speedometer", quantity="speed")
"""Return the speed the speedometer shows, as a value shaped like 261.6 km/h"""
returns 170 km/h
